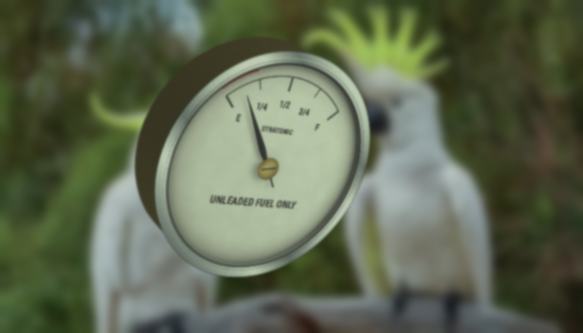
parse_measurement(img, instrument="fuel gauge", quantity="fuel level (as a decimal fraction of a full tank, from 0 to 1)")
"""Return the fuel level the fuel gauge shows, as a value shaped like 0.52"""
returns 0.125
